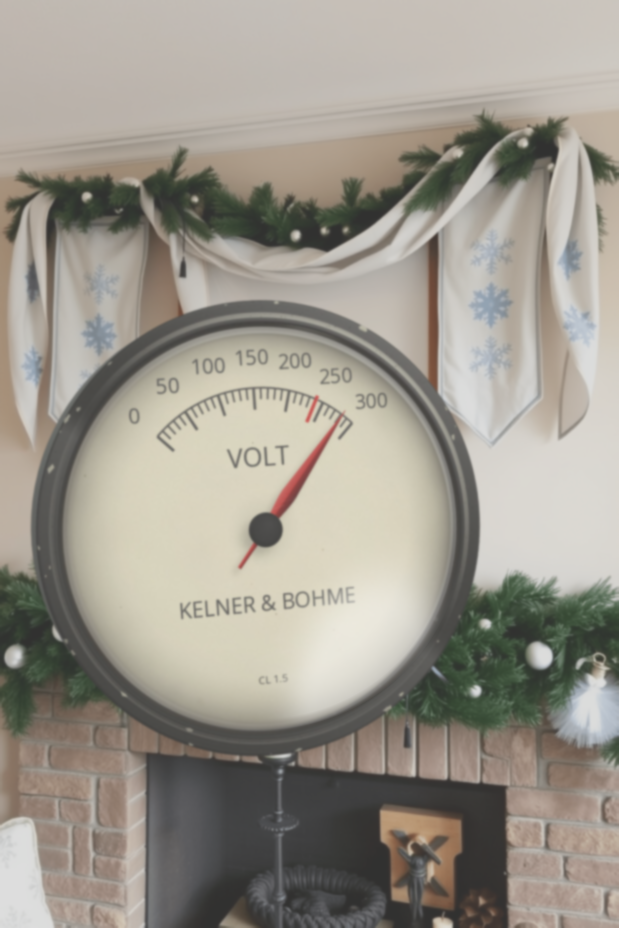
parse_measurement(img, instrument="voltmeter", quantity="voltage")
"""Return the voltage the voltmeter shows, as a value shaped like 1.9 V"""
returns 280 V
